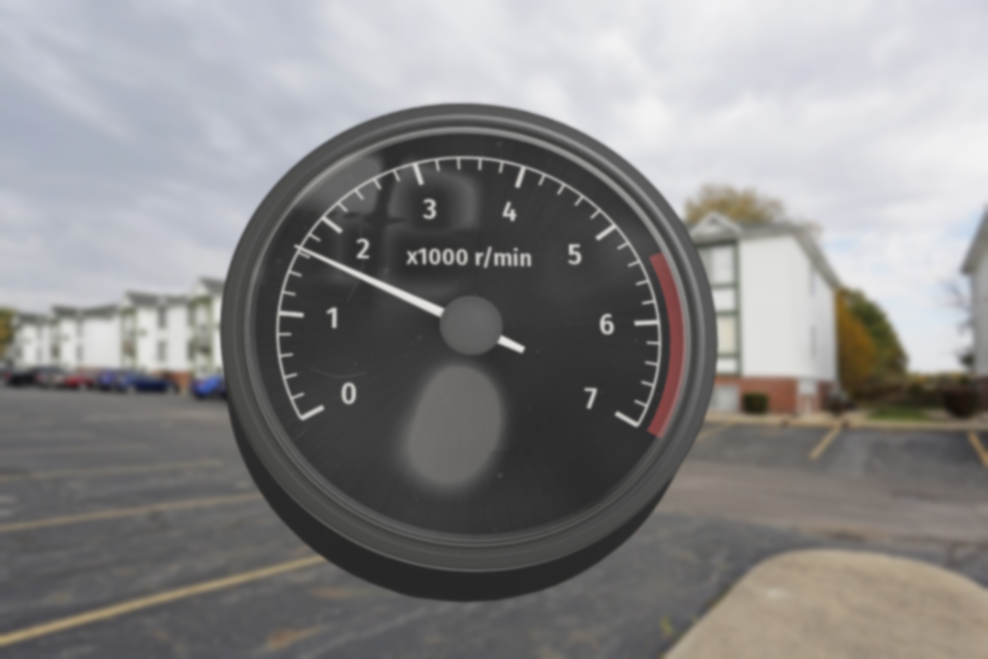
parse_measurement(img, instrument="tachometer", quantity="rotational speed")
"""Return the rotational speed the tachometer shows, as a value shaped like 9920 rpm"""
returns 1600 rpm
